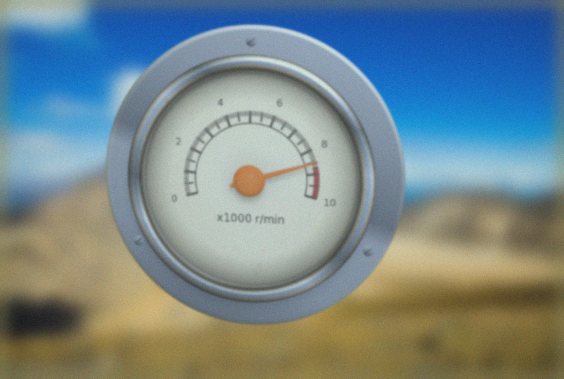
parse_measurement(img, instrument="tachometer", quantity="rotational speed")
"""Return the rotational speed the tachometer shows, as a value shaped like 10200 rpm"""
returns 8500 rpm
